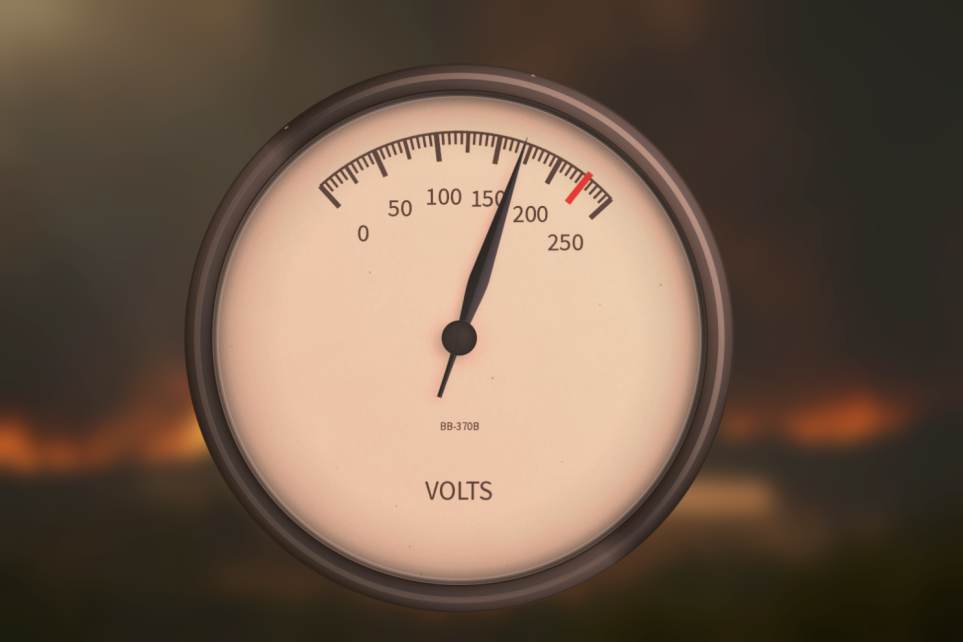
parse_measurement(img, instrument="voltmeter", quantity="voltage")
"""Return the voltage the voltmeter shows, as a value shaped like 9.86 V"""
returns 170 V
